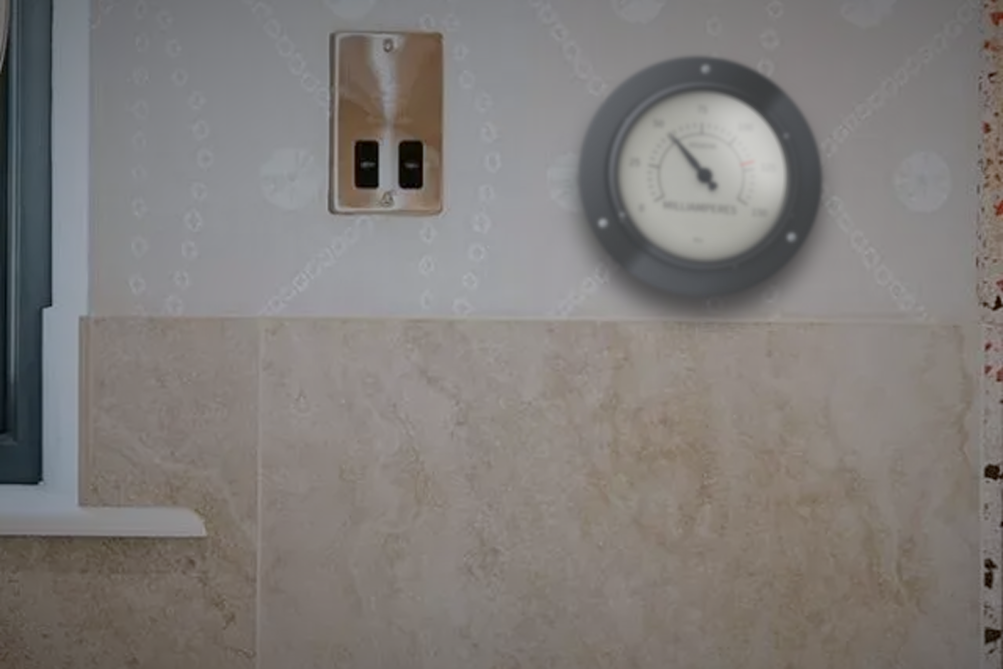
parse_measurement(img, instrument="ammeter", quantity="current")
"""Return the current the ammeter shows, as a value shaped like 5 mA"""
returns 50 mA
